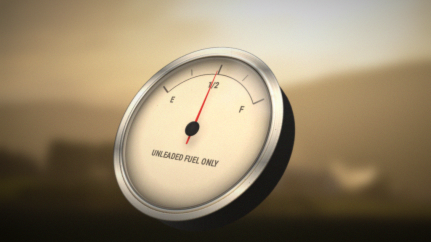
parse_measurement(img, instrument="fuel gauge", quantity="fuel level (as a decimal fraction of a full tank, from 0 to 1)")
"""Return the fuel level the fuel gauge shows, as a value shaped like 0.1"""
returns 0.5
